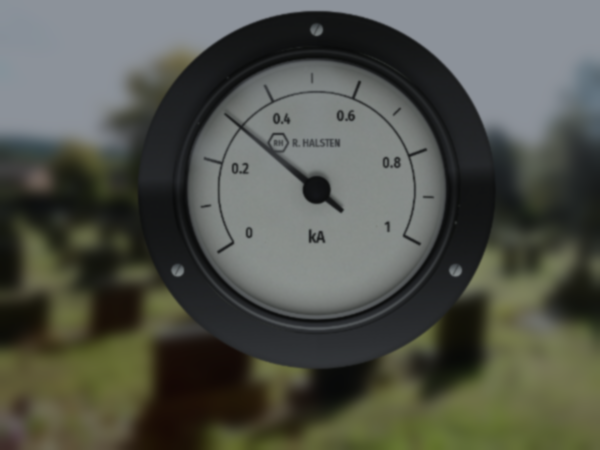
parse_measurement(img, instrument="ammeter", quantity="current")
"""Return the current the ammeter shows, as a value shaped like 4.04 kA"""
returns 0.3 kA
